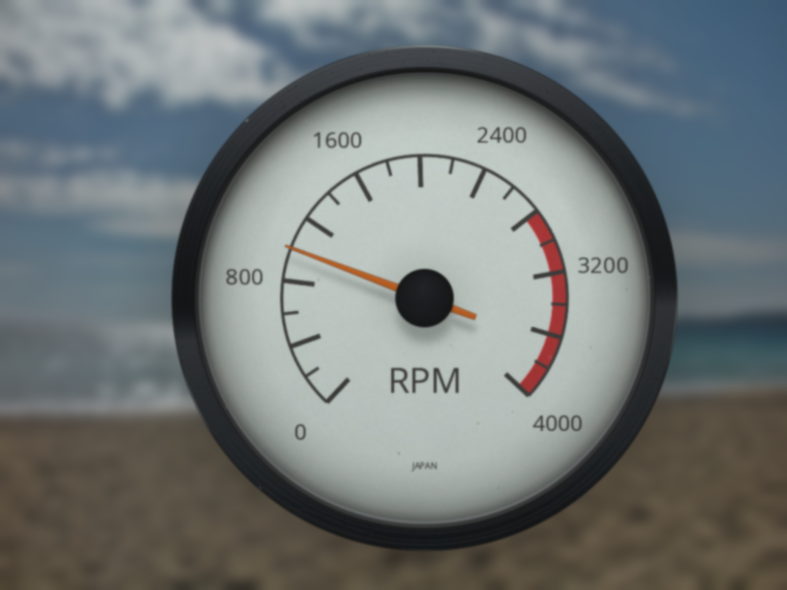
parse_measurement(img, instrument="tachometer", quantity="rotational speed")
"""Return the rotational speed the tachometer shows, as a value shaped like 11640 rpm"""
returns 1000 rpm
